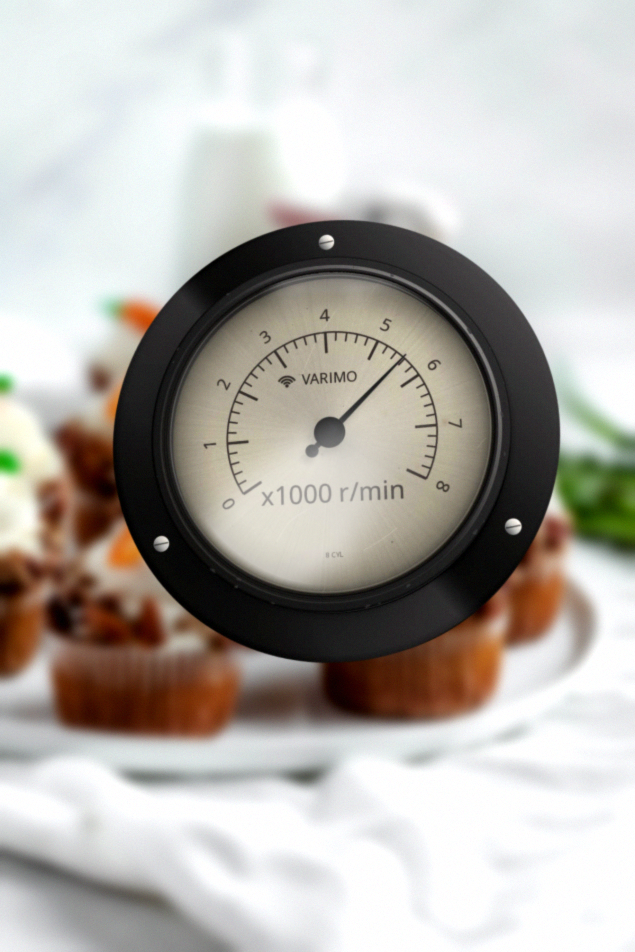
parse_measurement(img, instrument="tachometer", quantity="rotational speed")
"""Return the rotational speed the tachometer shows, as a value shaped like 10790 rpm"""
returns 5600 rpm
